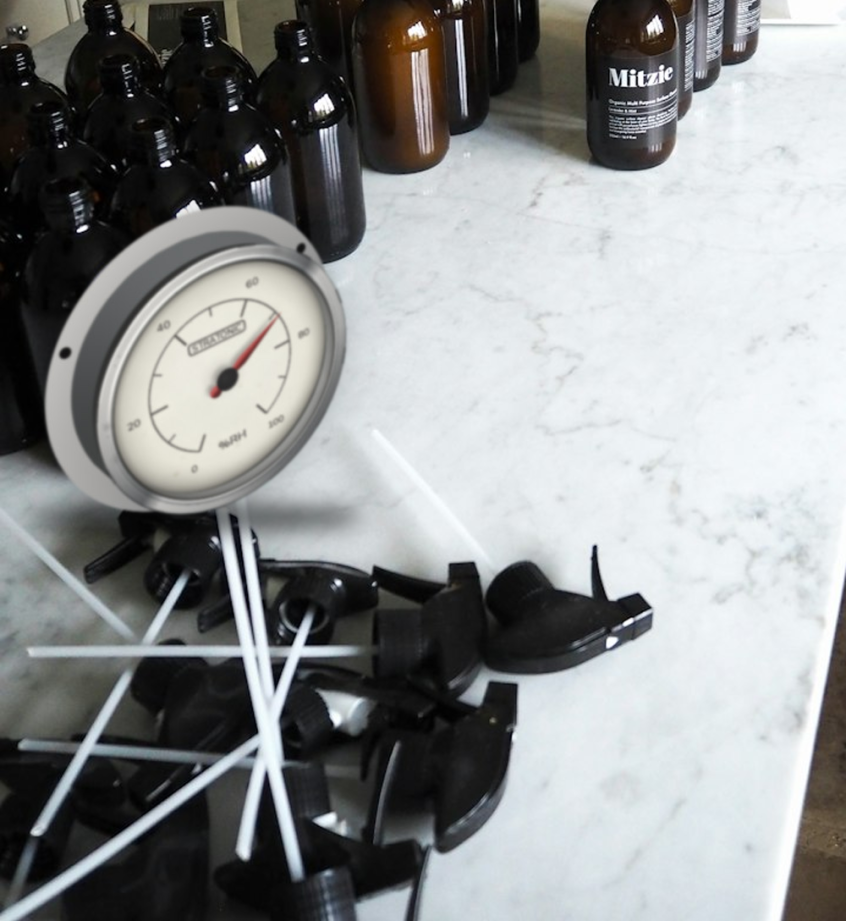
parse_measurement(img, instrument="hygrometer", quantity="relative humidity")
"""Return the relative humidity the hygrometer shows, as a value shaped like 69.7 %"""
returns 70 %
